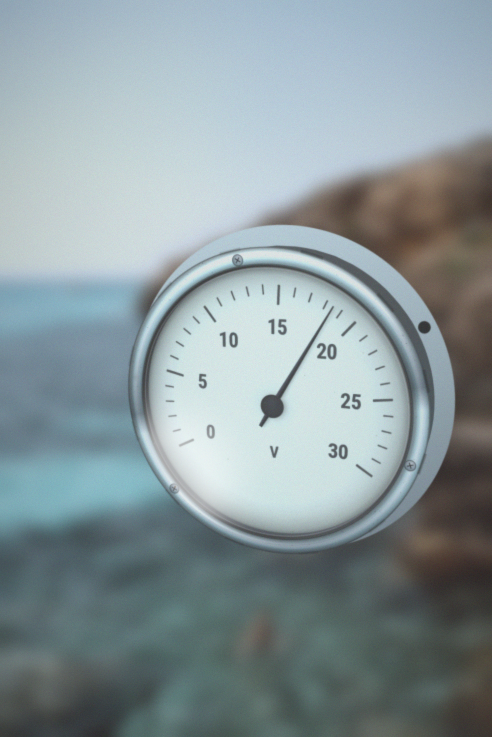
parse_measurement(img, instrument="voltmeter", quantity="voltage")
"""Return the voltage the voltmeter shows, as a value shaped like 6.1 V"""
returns 18.5 V
